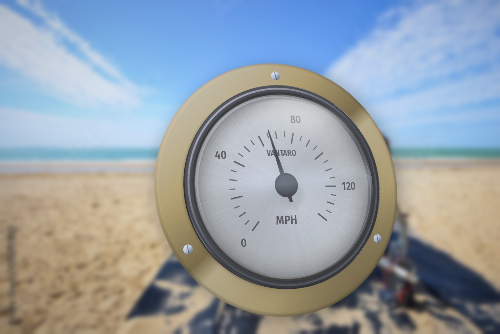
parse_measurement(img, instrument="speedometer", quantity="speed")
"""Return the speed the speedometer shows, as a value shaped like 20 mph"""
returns 65 mph
